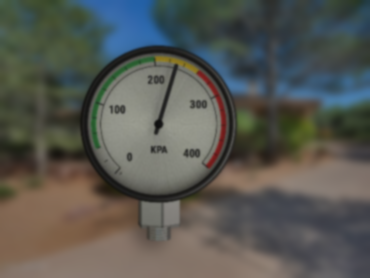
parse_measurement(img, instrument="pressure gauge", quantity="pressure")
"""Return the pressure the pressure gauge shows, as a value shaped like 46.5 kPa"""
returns 230 kPa
